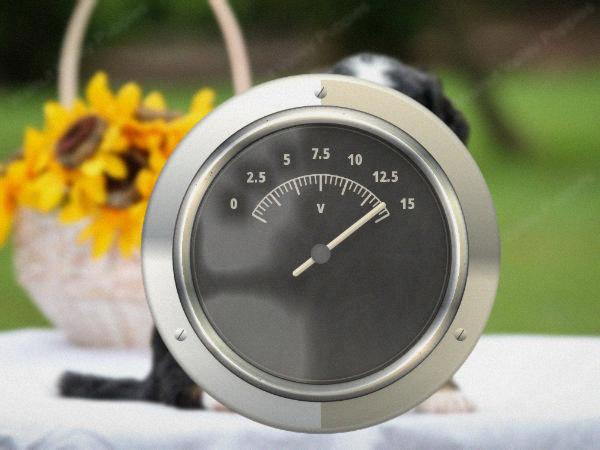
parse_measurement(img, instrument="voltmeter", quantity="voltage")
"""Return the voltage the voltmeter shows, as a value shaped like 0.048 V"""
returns 14 V
